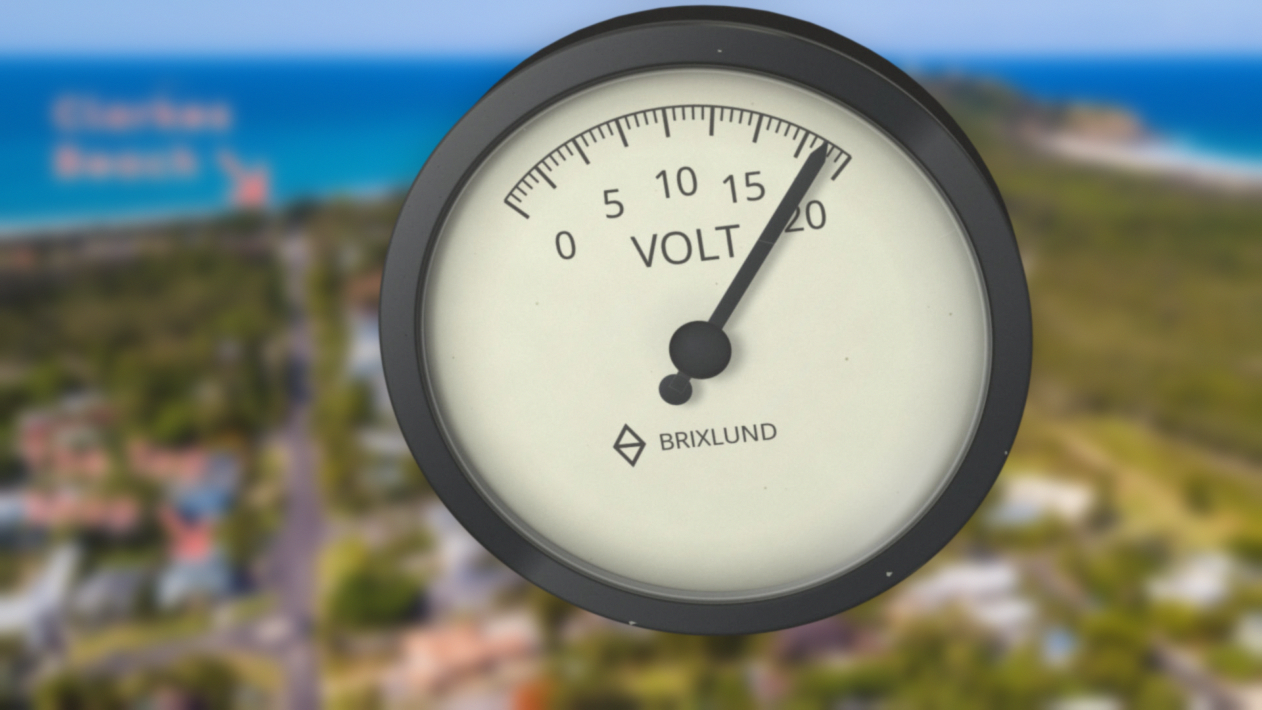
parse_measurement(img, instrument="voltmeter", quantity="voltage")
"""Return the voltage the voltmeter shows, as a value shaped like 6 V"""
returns 18.5 V
